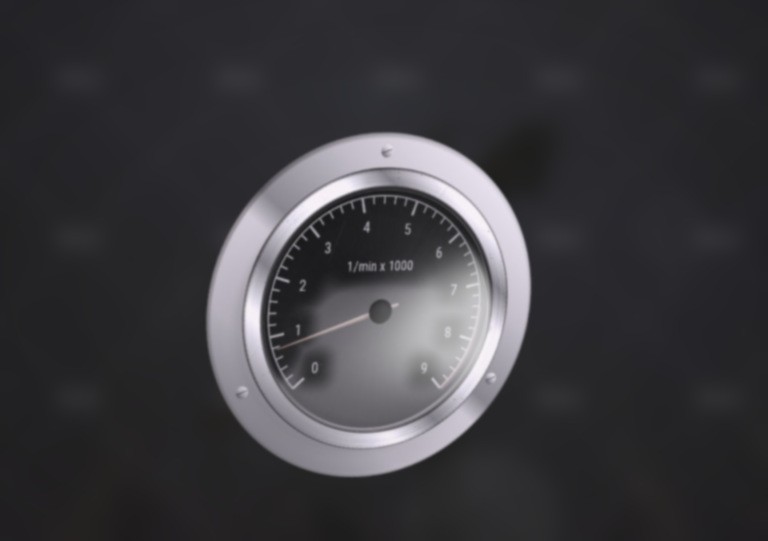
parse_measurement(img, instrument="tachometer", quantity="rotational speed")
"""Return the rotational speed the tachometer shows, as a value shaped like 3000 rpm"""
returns 800 rpm
